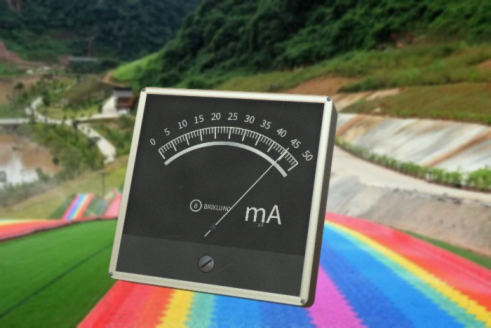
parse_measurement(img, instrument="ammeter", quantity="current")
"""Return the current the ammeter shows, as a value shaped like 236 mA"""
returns 45 mA
